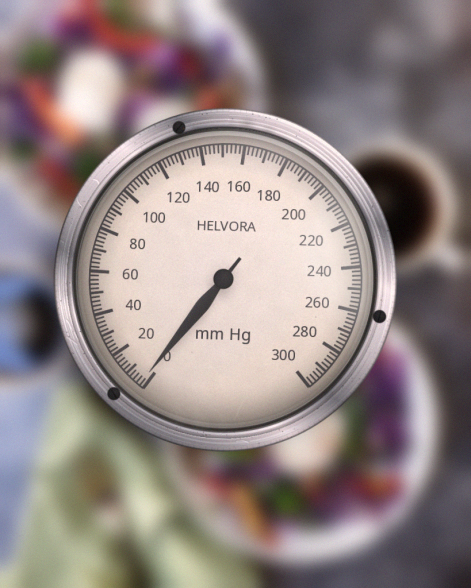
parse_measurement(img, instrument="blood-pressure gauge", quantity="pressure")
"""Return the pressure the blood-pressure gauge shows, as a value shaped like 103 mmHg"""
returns 2 mmHg
